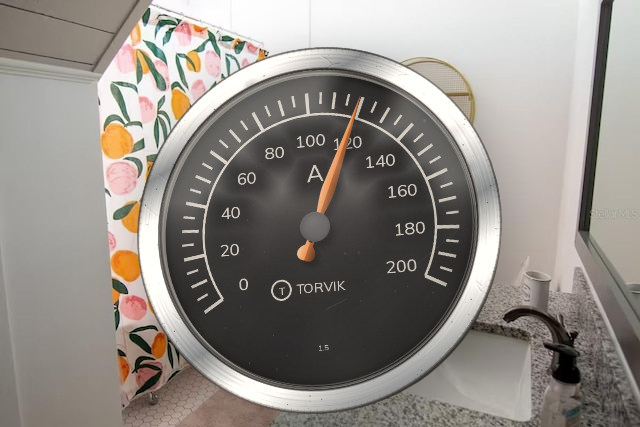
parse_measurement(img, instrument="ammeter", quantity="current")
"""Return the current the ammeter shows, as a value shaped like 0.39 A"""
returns 120 A
